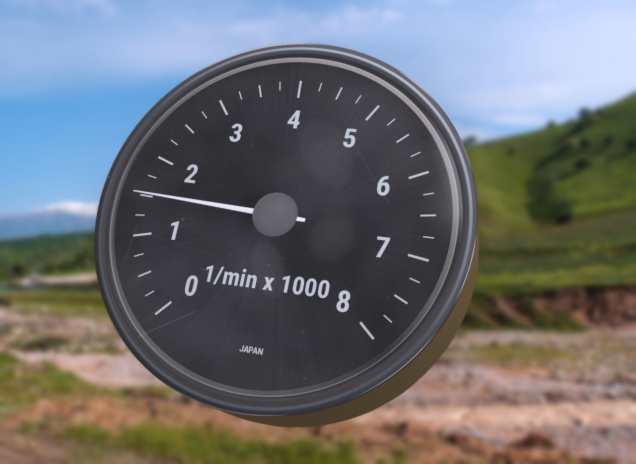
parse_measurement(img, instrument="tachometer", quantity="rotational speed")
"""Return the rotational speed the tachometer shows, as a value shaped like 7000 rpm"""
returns 1500 rpm
